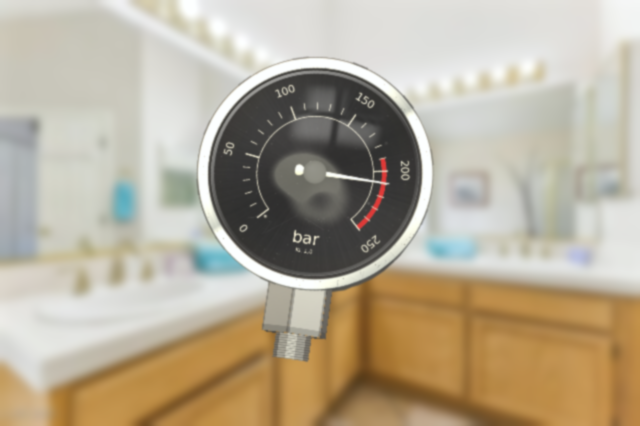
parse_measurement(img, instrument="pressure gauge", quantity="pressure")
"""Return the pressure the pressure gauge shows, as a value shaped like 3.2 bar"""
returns 210 bar
